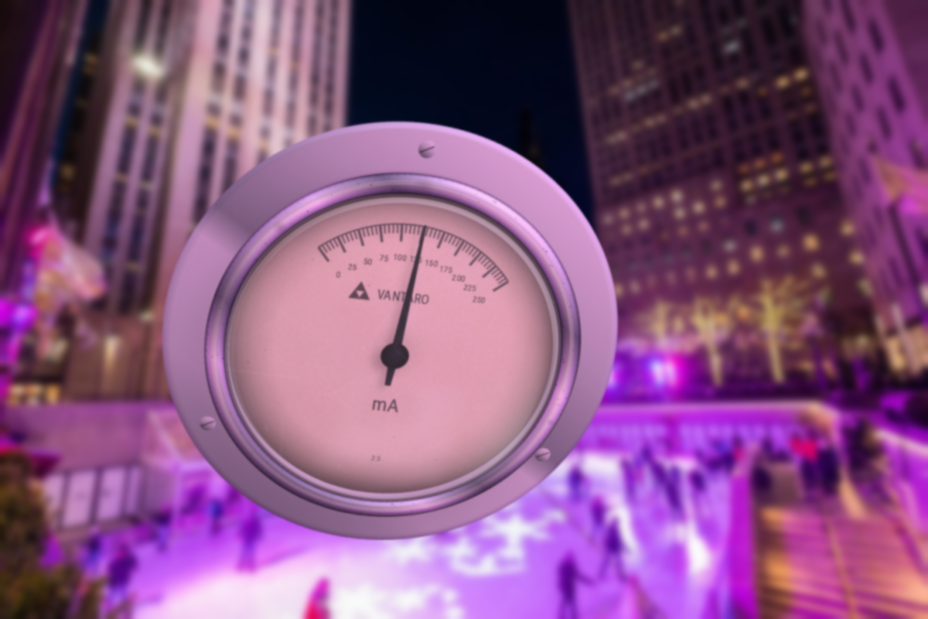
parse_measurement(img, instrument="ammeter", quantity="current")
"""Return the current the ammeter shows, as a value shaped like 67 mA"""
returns 125 mA
